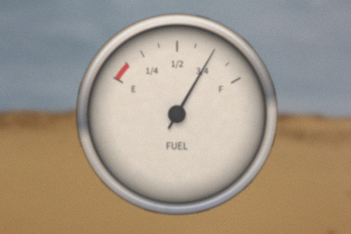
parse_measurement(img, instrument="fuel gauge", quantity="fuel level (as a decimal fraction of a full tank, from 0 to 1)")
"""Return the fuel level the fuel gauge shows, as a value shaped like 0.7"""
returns 0.75
